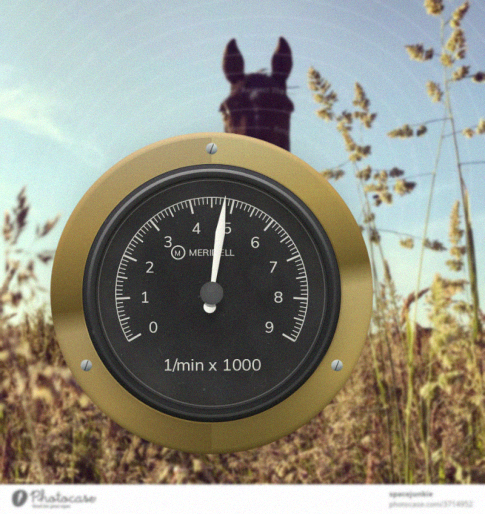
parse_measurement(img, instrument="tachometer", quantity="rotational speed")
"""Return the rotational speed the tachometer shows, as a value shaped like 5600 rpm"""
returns 4800 rpm
